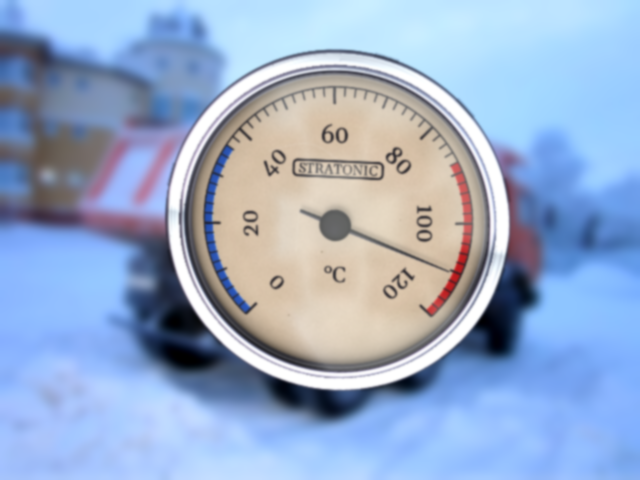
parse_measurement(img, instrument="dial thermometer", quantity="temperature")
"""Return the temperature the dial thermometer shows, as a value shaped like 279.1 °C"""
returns 110 °C
